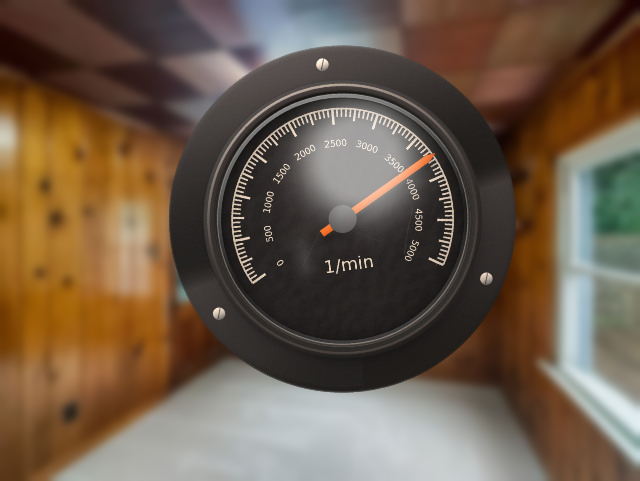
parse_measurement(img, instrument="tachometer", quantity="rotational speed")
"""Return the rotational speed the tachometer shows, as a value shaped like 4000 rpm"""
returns 3750 rpm
